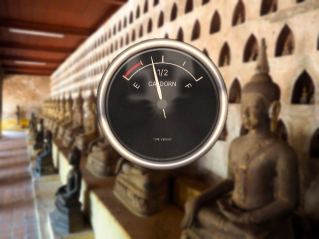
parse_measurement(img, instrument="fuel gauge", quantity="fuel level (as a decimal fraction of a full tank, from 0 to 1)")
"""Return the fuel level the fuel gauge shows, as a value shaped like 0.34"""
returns 0.375
